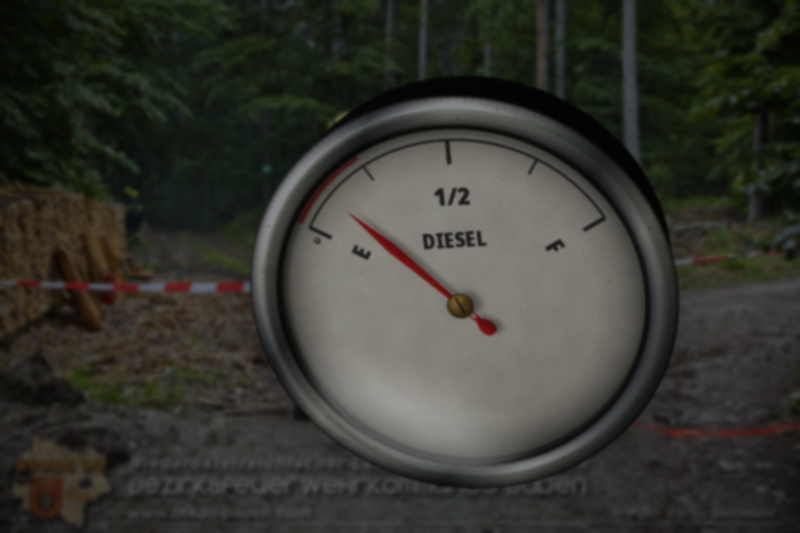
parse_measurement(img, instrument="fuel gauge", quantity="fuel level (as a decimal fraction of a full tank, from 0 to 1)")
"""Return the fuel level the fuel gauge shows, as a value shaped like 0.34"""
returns 0.125
